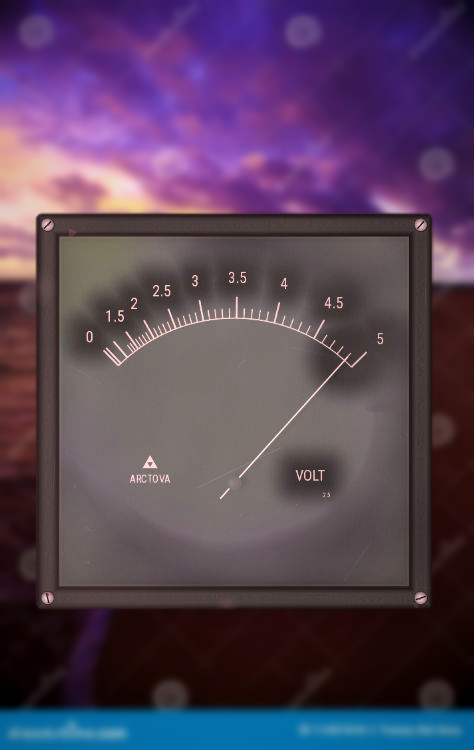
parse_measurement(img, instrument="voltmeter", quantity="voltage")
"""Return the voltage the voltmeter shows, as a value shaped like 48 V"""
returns 4.9 V
